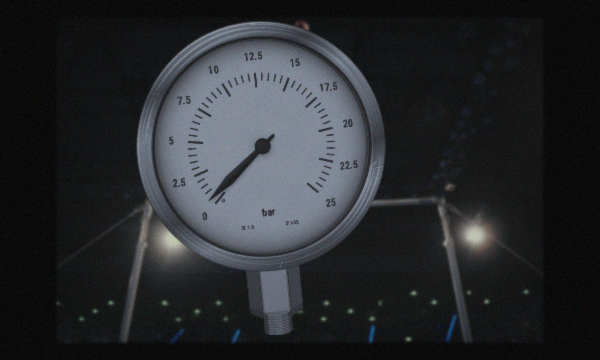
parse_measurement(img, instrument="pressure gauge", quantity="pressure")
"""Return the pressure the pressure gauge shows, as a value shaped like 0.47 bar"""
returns 0.5 bar
